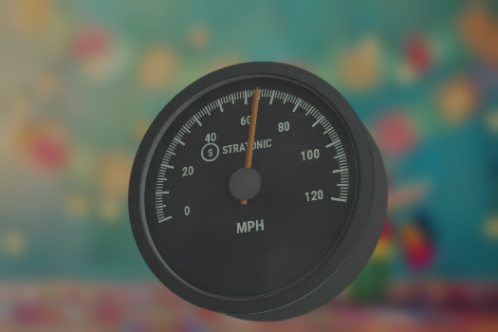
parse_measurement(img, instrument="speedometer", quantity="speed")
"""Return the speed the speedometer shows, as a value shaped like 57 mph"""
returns 65 mph
